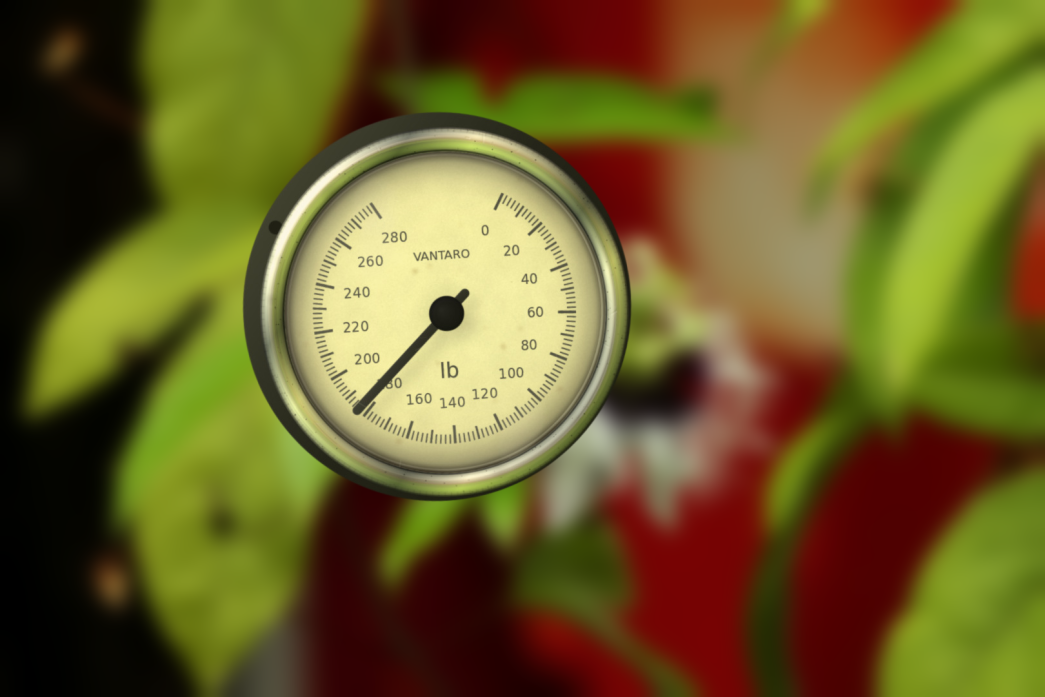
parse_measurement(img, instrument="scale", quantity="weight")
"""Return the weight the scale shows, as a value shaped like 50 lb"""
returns 184 lb
